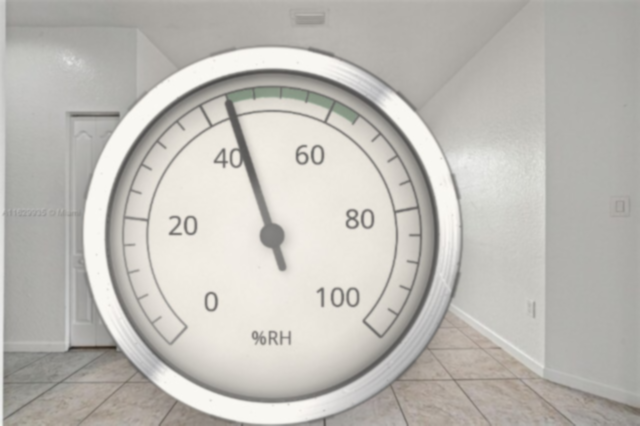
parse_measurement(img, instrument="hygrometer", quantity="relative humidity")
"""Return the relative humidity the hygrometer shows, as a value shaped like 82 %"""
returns 44 %
